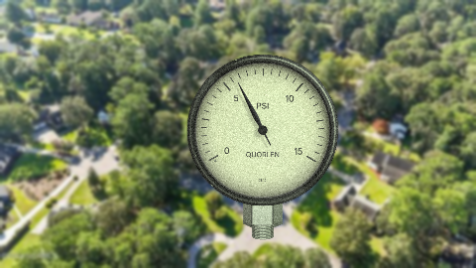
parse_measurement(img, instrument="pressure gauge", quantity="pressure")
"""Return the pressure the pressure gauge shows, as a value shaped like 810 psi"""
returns 5.75 psi
